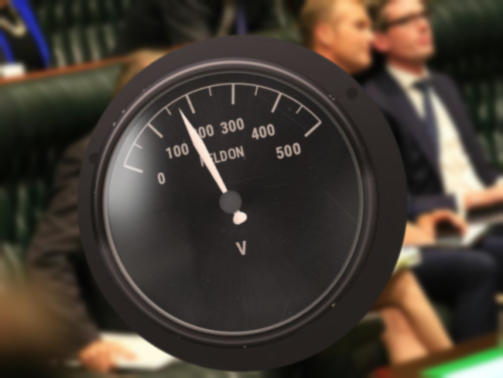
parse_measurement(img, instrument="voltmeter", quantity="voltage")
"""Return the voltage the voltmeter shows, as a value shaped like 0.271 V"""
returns 175 V
